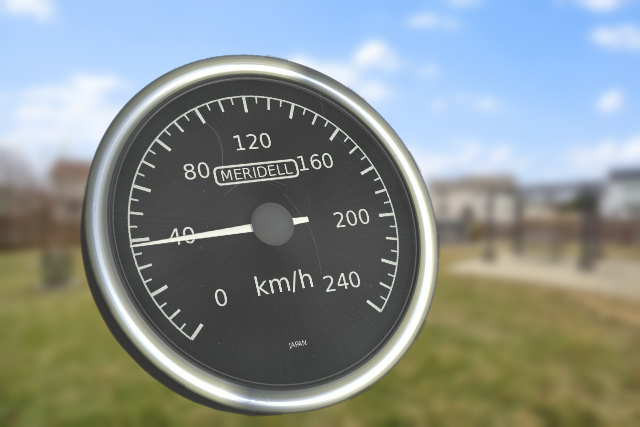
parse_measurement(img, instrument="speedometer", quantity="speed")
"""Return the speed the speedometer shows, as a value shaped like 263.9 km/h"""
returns 37.5 km/h
